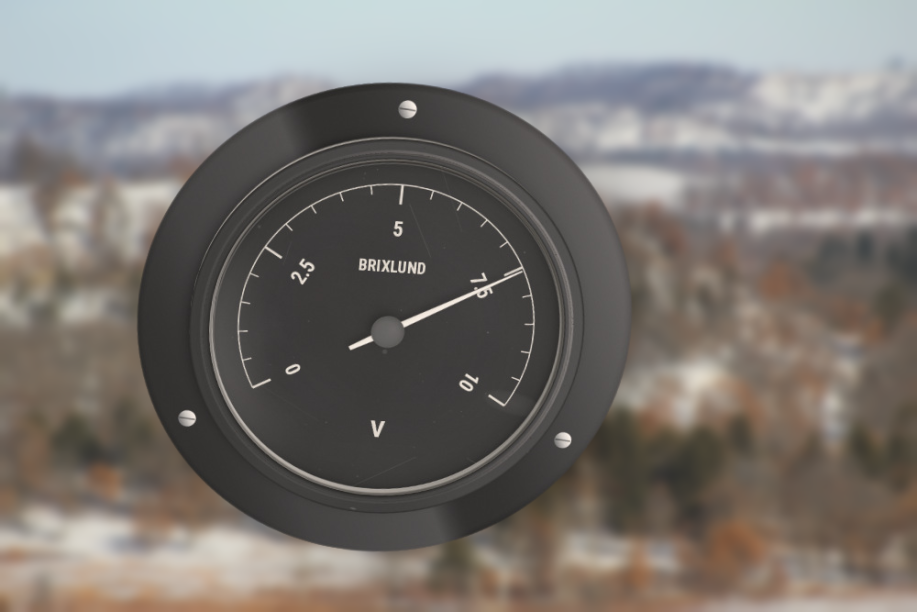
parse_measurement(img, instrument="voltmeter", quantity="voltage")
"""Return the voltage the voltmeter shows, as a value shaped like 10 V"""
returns 7.5 V
